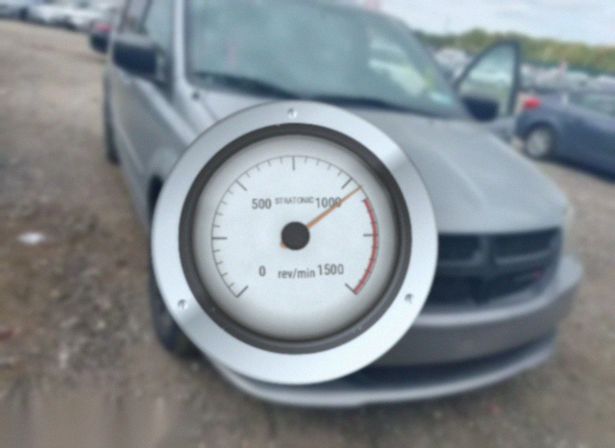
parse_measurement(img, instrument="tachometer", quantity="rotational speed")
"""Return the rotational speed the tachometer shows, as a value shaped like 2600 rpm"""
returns 1050 rpm
